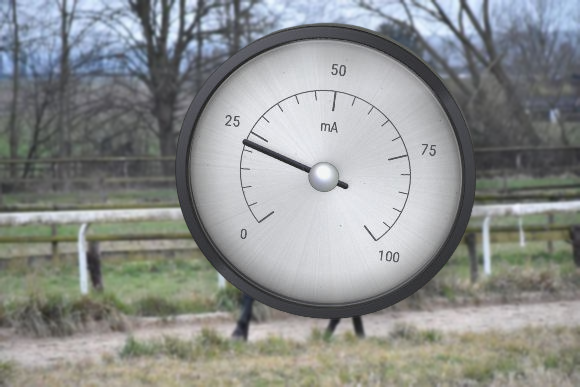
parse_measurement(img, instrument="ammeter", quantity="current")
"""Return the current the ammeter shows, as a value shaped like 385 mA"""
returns 22.5 mA
